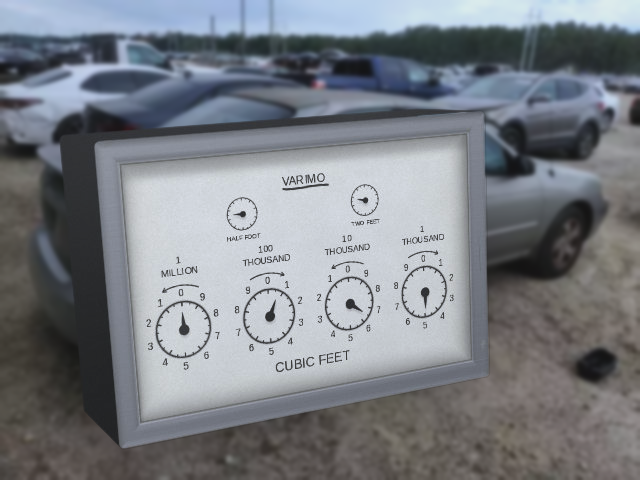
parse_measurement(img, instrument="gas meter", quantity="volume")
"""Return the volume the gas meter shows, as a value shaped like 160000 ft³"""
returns 6500 ft³
